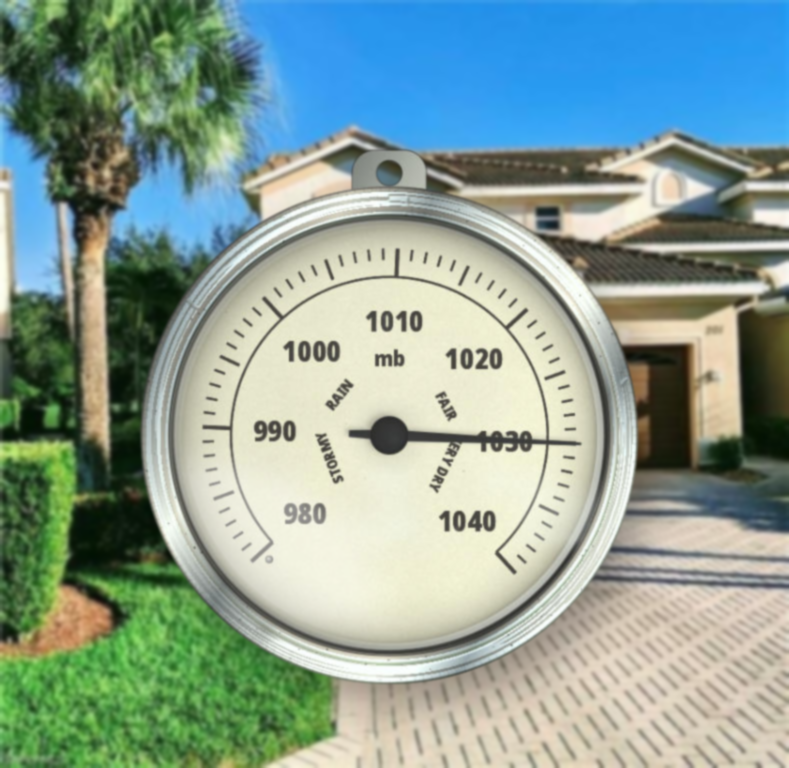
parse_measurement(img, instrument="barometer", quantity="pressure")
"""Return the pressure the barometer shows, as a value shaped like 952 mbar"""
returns 1030 mbar
